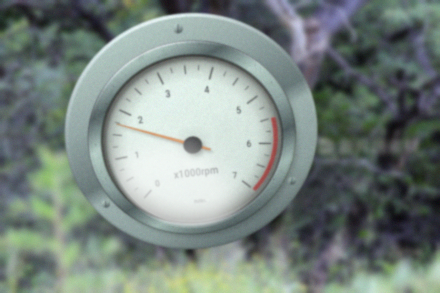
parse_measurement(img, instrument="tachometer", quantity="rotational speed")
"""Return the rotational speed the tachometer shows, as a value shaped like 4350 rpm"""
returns 1750 rpm
